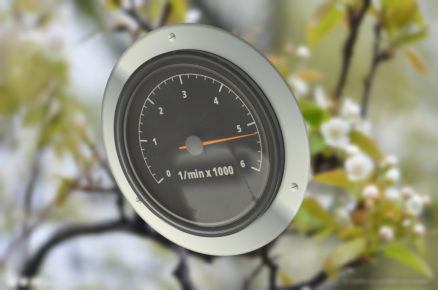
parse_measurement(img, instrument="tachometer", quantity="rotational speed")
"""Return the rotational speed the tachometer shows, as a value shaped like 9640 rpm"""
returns 5200 rpm
